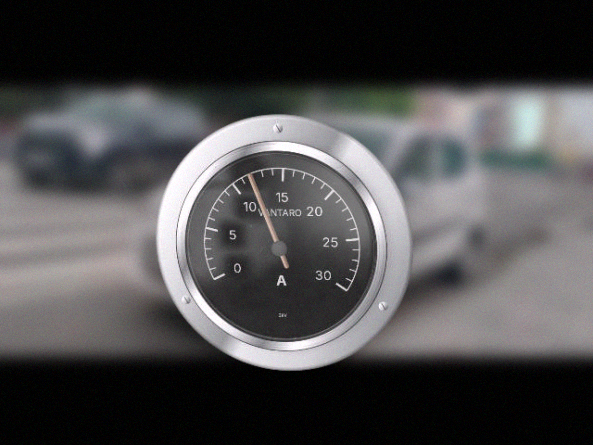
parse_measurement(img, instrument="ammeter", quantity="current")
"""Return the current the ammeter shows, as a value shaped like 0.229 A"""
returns 12 A
